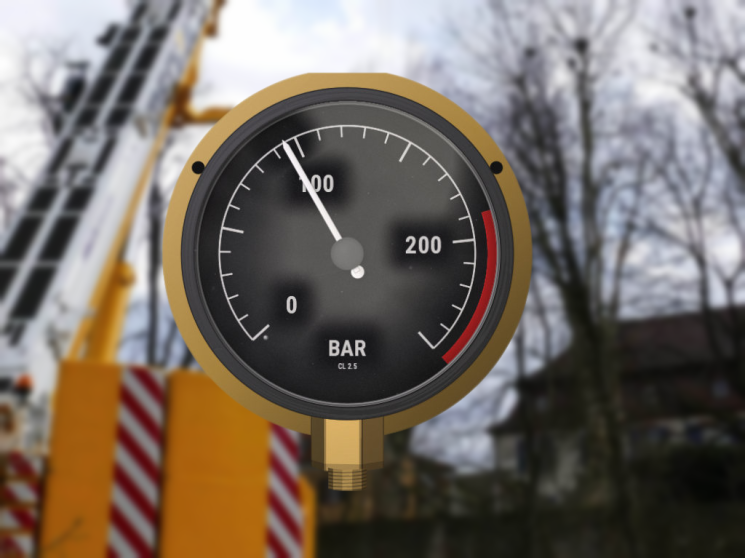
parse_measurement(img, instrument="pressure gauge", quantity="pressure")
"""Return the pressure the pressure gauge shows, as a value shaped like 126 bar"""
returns 95 bar
